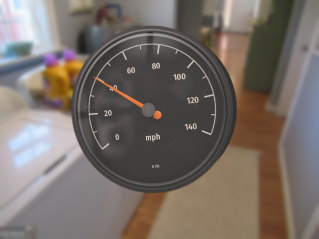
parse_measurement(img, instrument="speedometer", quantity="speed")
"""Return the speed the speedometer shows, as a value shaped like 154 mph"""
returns 40 mph
